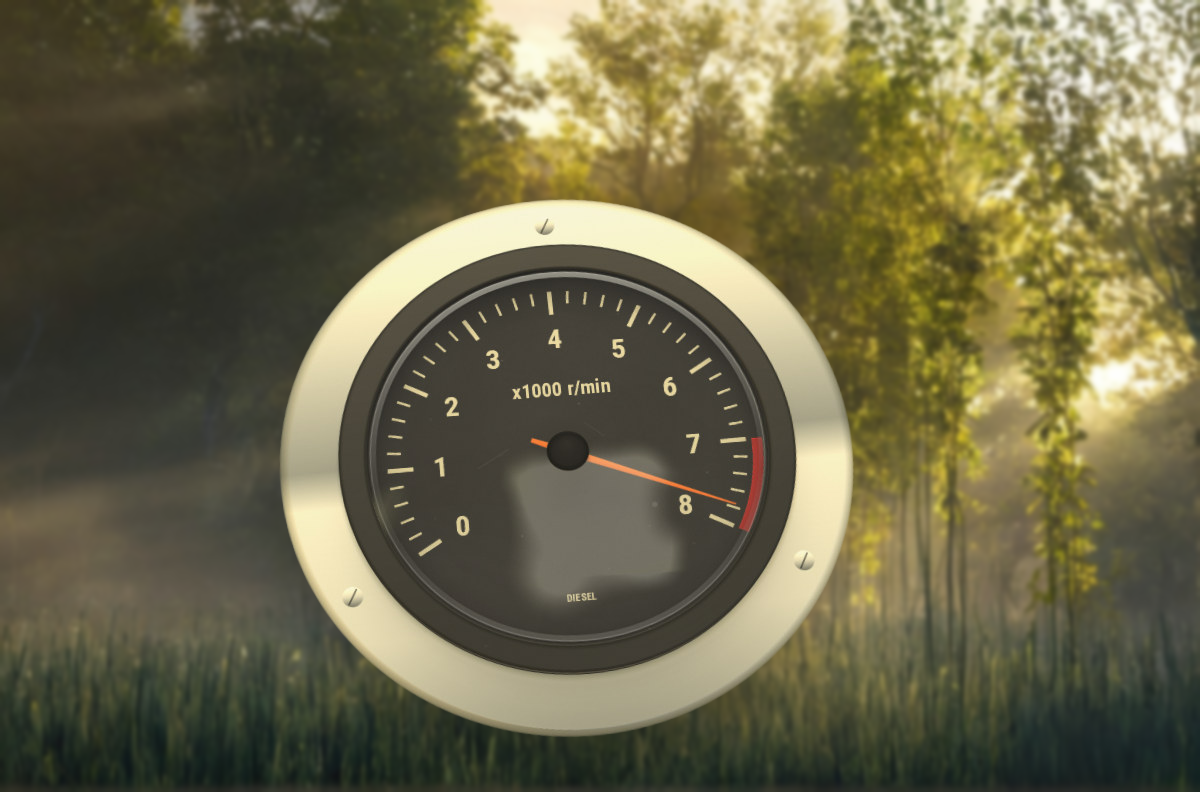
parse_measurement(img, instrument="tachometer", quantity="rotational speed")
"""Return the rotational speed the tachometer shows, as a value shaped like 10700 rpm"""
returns 7800 rpm
